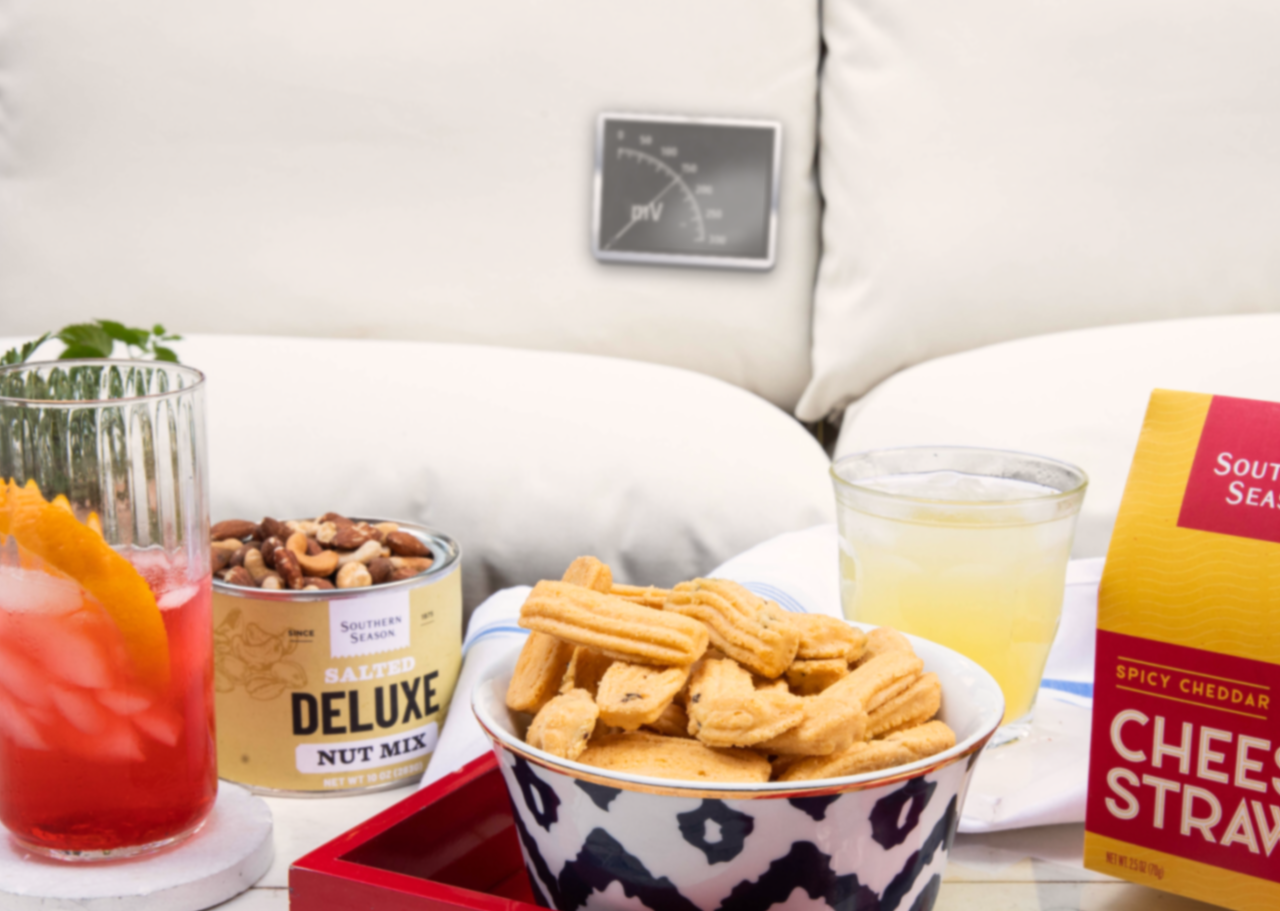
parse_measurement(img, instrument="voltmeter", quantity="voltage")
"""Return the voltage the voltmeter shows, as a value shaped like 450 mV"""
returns 150 mV
